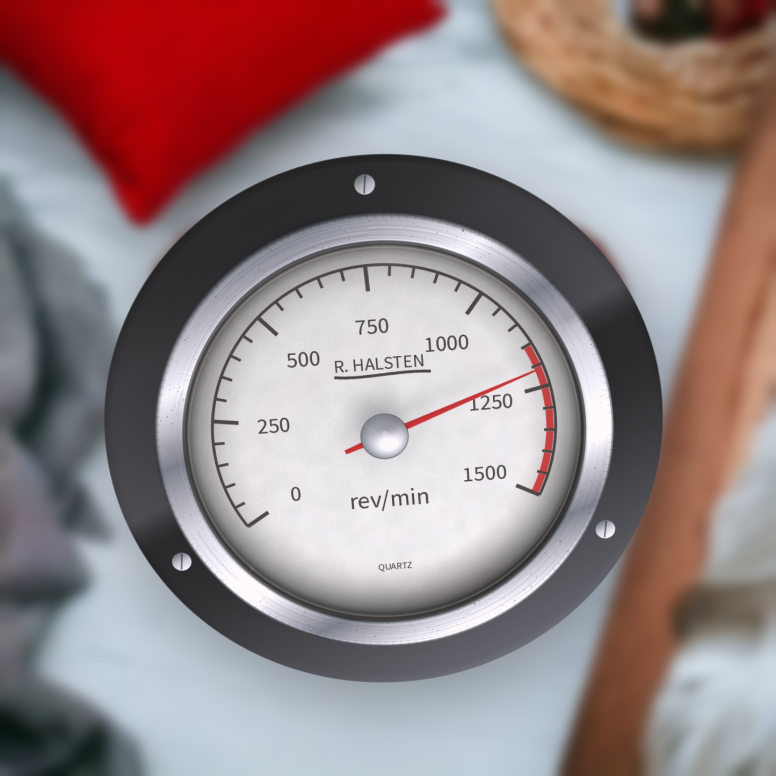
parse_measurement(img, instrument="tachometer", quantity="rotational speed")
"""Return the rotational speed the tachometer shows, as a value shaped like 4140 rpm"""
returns 1200 rpm
